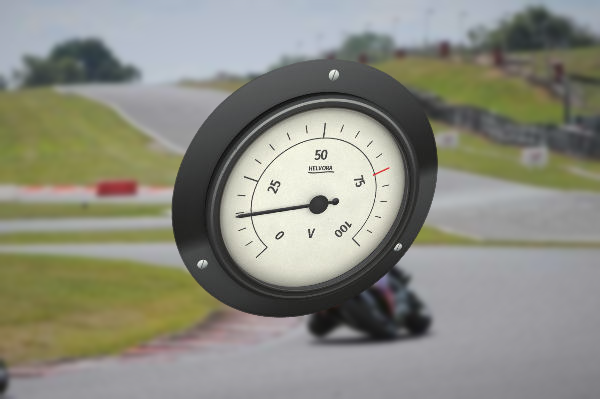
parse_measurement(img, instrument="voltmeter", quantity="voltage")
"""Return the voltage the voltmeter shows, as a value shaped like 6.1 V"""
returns 15 V
